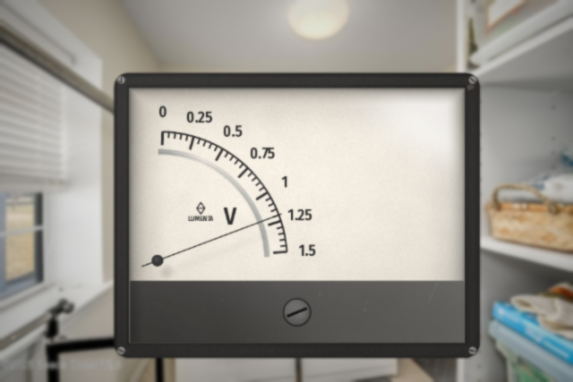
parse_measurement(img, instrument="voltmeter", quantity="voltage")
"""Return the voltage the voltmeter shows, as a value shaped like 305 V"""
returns 1.2 V
